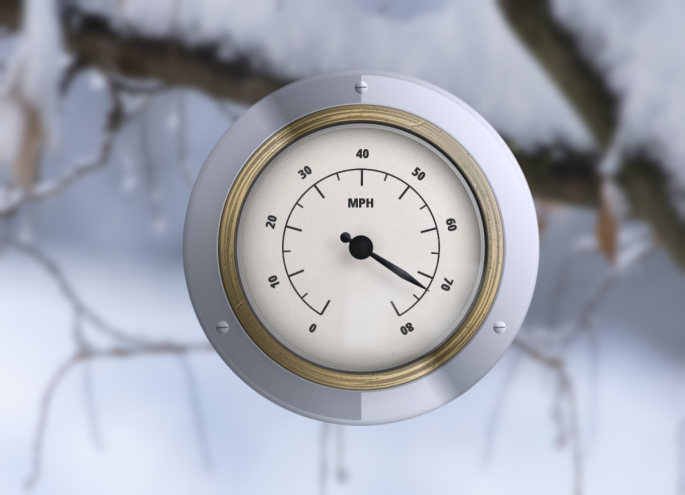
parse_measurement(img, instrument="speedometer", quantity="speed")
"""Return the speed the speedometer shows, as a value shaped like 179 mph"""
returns 72.5 mph
